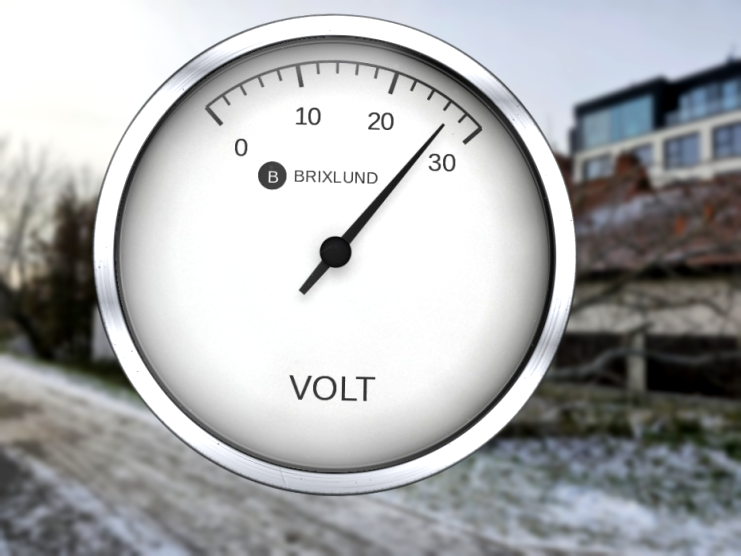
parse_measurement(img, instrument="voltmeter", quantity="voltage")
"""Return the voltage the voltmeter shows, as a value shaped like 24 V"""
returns 27 V
